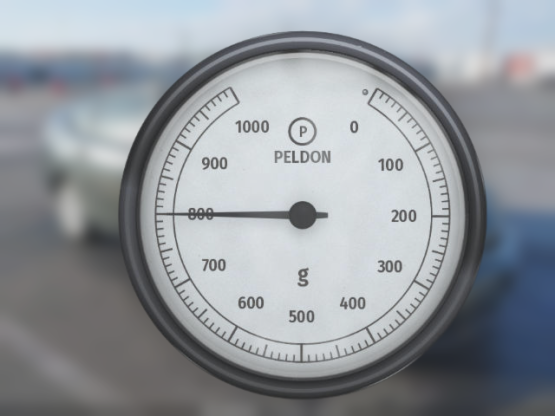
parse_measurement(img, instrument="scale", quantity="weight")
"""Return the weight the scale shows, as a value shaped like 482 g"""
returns 800 g
